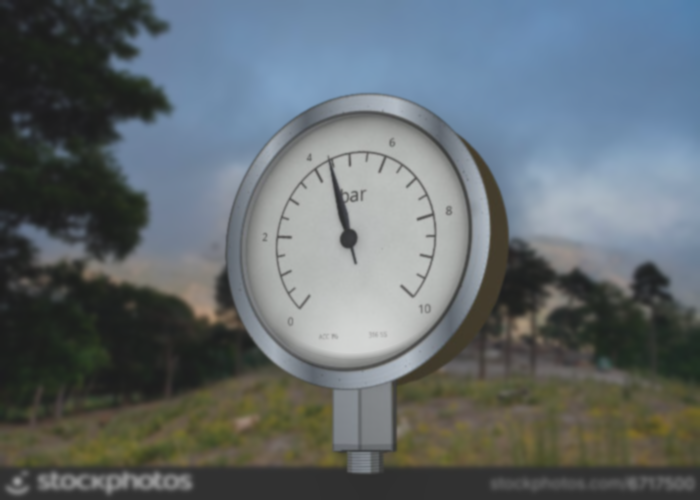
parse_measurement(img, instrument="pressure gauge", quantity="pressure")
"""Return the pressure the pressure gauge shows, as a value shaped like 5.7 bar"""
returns 4.5 bar
